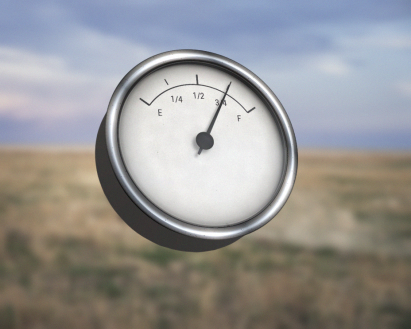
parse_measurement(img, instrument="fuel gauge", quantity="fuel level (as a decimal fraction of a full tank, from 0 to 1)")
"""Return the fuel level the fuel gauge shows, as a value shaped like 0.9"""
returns 0.75
